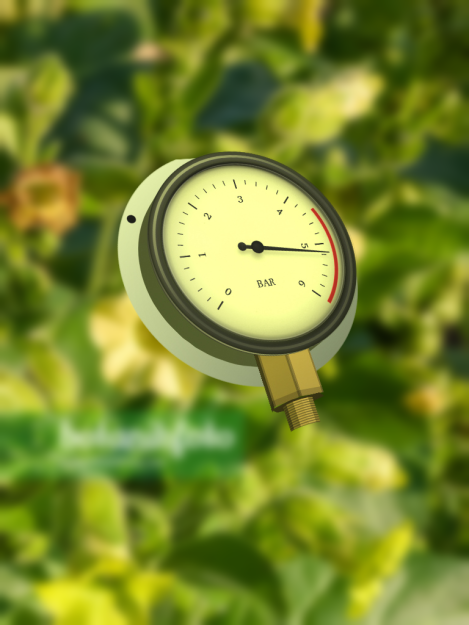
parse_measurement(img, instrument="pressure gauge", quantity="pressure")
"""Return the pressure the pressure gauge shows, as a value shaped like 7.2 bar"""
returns 5.2 bar
